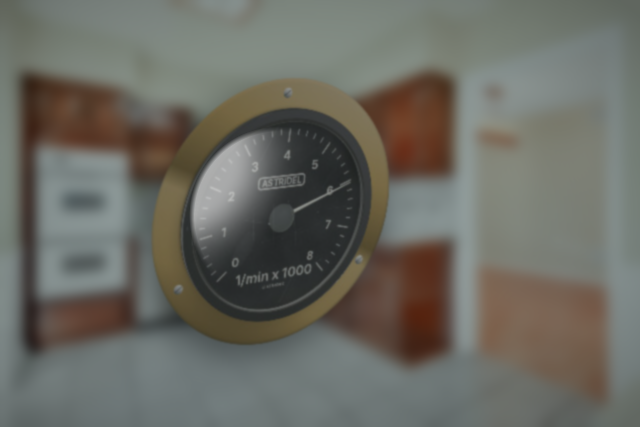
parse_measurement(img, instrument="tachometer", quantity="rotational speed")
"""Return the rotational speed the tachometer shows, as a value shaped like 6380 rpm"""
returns 6000 rpm
